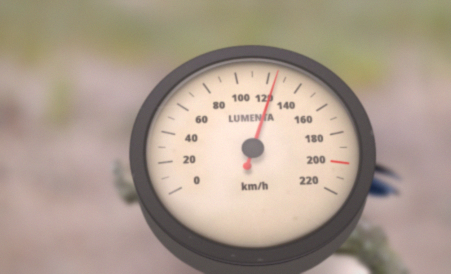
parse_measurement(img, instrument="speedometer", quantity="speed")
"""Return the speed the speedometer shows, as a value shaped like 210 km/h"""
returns 125 km/h
